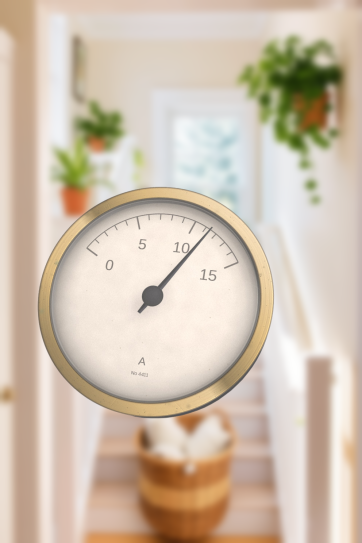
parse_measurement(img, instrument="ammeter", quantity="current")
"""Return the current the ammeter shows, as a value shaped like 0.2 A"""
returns 11.5 A
